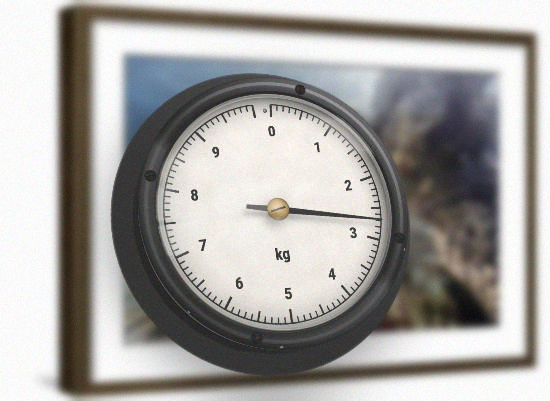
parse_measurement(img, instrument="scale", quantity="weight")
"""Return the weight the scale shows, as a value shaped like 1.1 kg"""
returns 2.7 kg
